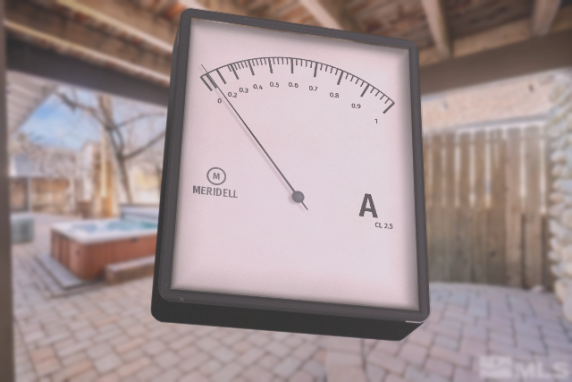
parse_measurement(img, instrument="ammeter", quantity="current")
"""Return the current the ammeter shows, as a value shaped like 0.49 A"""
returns 0.1 A
